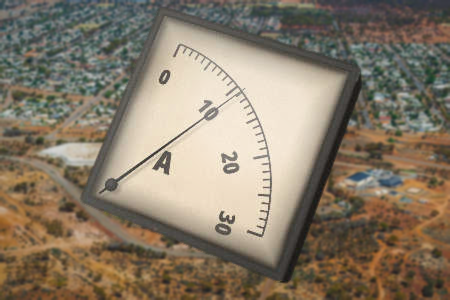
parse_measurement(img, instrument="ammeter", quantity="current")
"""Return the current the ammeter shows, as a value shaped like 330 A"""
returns 11 A
